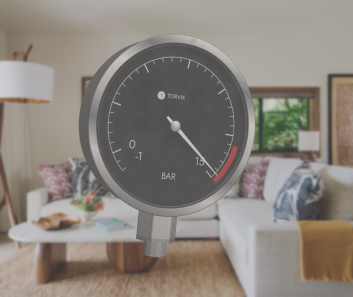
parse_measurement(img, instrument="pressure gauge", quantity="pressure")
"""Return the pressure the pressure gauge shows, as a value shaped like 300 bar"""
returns 14.75 bar
